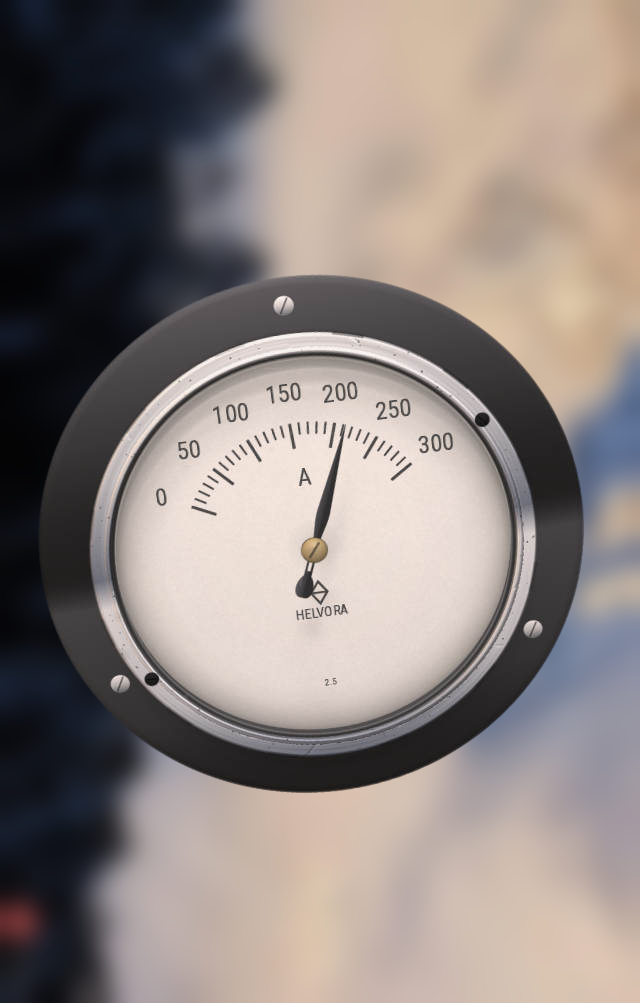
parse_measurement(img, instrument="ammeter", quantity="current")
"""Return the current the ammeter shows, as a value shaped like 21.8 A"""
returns 210 A
